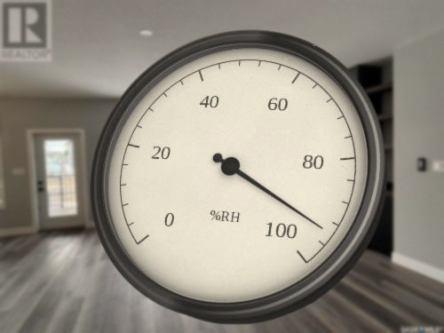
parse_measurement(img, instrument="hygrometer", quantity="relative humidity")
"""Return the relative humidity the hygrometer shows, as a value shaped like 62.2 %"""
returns 94 %
